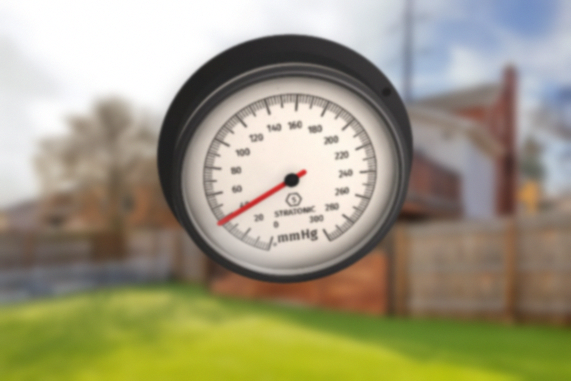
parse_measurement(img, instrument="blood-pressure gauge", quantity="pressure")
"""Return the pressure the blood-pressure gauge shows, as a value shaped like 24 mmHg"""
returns 40 mmHg
